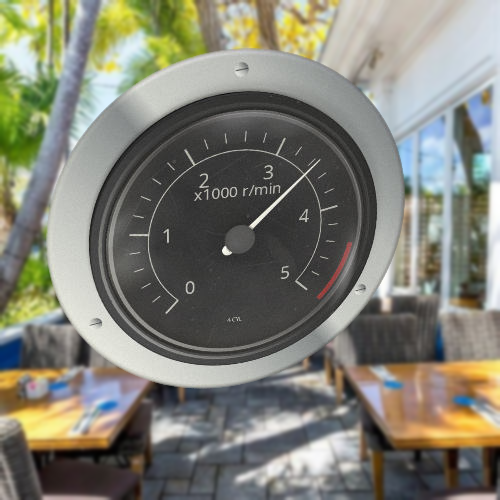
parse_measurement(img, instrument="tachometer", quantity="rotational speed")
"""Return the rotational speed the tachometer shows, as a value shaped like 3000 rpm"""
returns 3400 rpm
